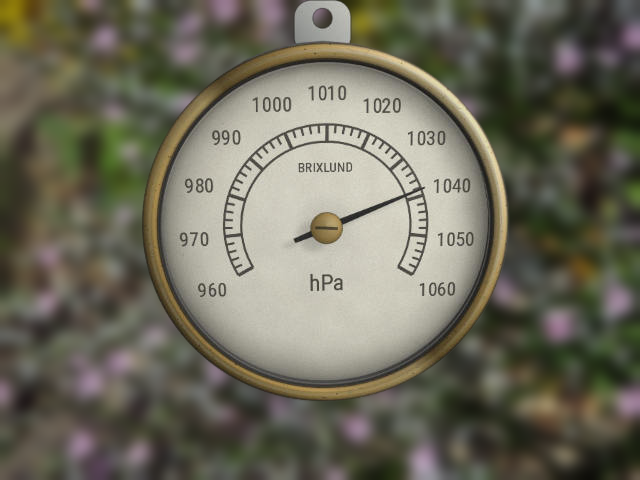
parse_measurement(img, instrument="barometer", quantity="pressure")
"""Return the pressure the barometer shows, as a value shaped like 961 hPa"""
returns 1038 hPa
